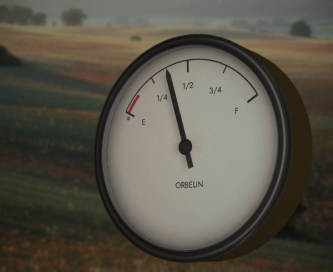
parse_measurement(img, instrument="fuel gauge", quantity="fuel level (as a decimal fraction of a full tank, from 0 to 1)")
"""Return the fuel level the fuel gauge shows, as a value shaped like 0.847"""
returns 0.375
